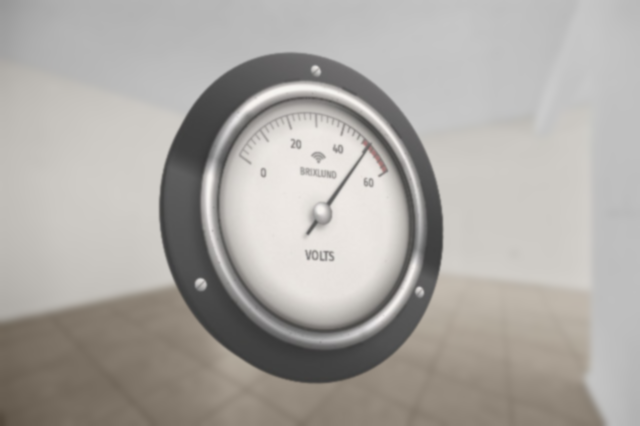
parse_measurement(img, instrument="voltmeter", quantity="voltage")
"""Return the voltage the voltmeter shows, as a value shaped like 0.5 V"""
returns 50 V
